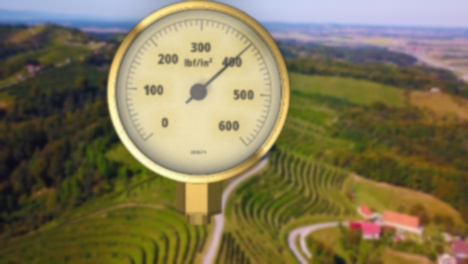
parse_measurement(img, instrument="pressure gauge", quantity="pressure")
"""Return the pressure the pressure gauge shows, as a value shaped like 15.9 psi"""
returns 400 psi
